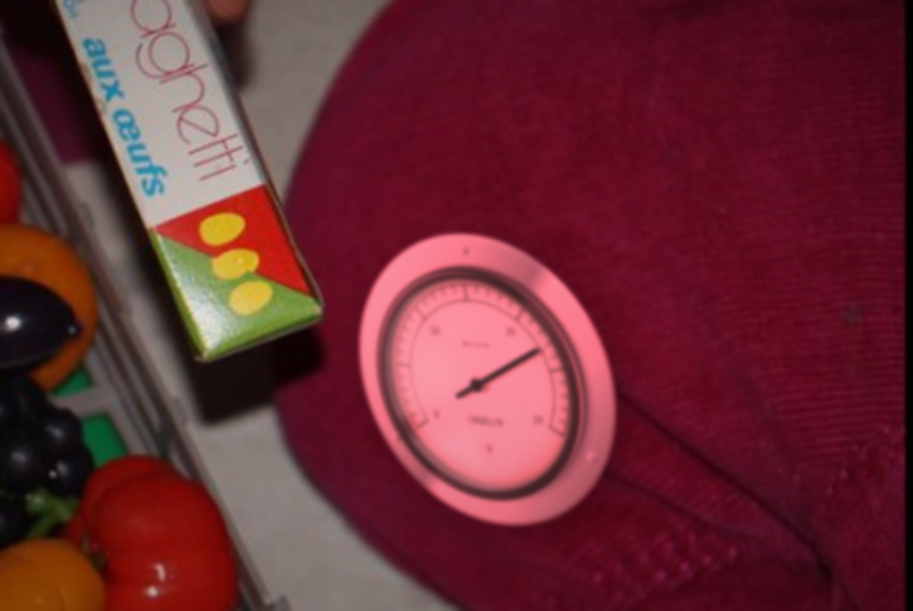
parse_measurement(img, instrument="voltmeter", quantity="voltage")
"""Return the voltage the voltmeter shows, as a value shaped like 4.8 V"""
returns 23 V
